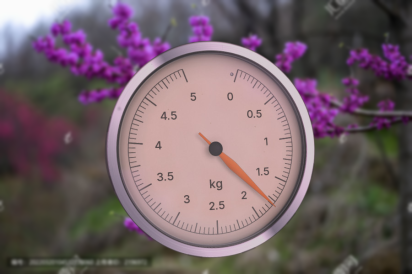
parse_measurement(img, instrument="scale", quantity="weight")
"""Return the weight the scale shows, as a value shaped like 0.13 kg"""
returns 1.8 kg
